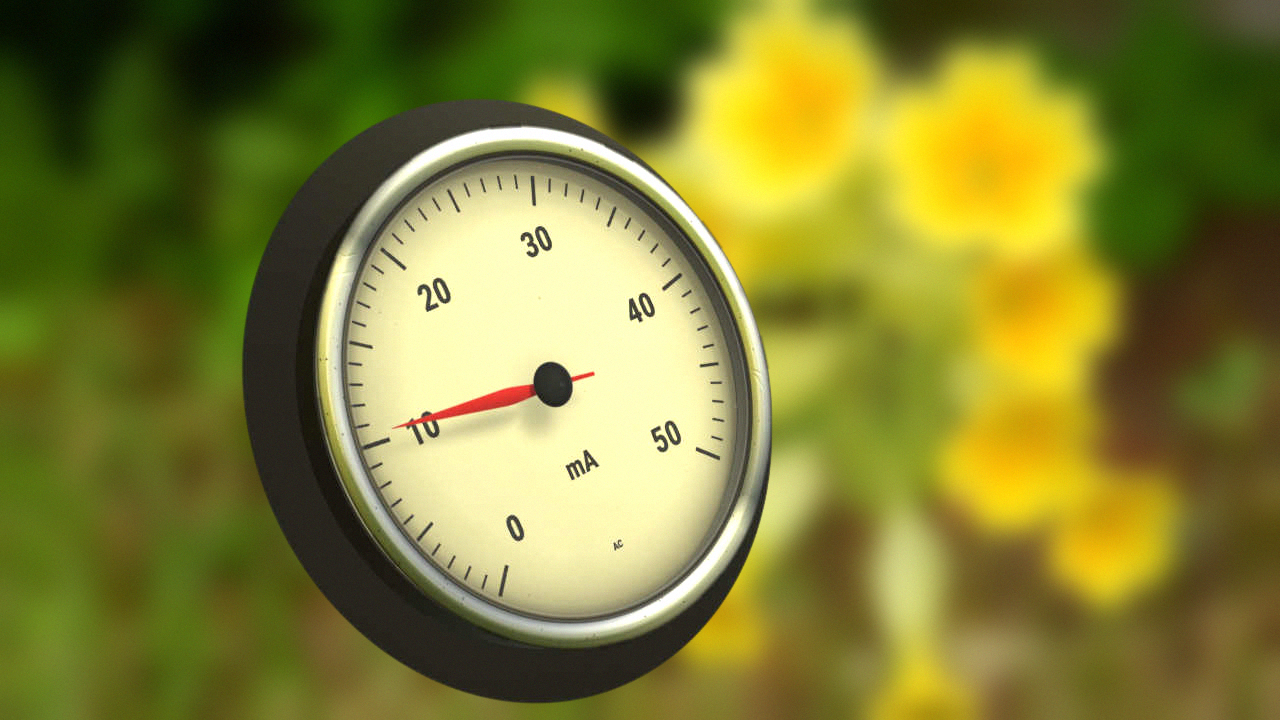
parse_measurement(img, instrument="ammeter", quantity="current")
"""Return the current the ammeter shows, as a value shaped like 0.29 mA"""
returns 10.5 mA
